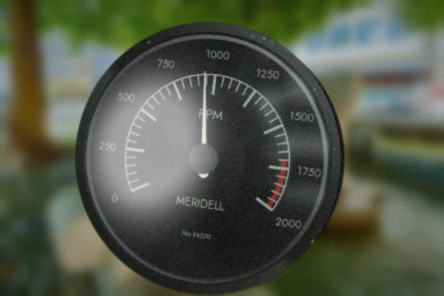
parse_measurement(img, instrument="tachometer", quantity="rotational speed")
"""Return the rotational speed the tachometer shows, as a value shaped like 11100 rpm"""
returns 950 rpm
